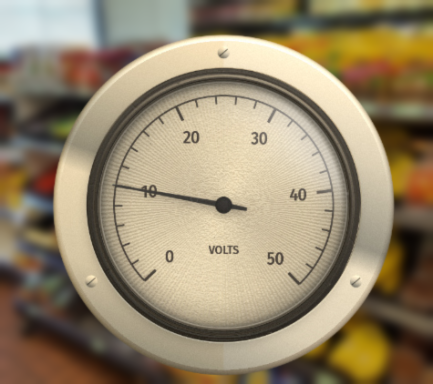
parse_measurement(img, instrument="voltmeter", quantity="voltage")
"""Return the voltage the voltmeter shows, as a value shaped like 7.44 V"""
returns 10 V
